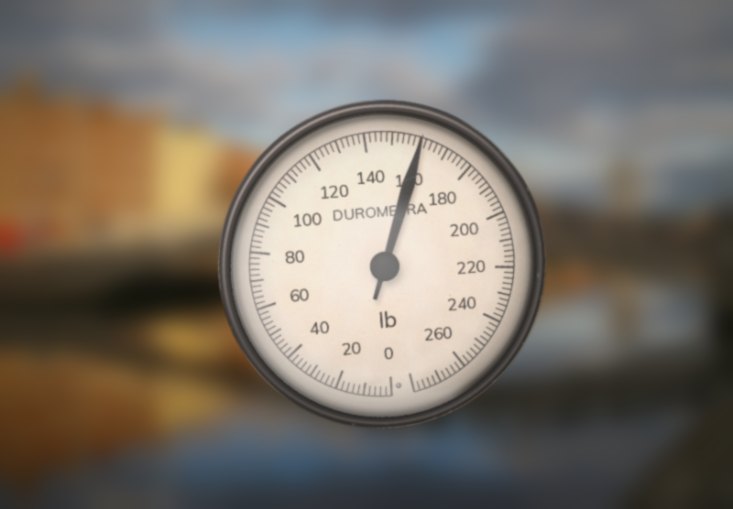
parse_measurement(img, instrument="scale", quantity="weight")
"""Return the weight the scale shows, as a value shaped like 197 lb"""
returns 160 lb
